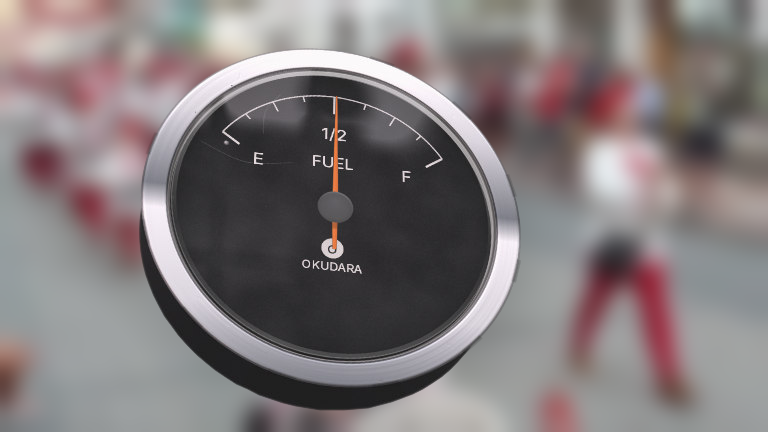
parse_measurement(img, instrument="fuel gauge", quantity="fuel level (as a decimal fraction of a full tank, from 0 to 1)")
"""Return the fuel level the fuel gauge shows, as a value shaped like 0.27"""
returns 0.5
